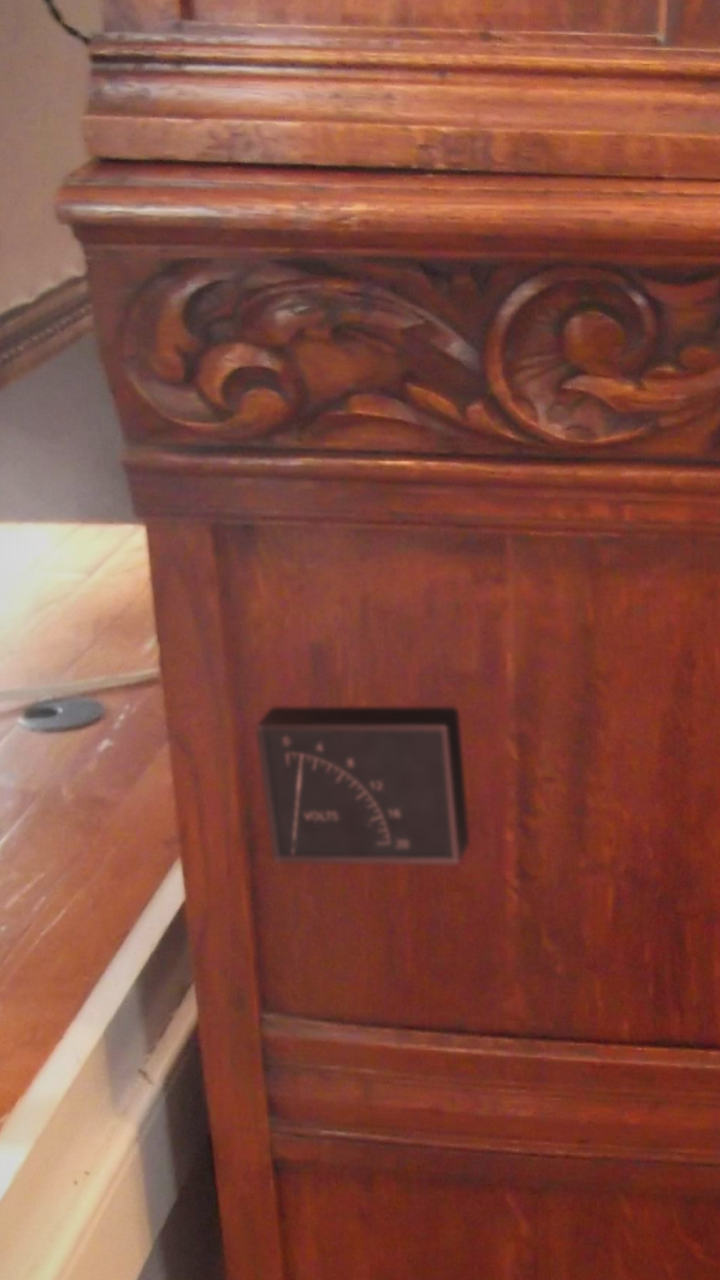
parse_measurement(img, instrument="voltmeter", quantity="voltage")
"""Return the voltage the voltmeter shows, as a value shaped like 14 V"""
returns 2 V
